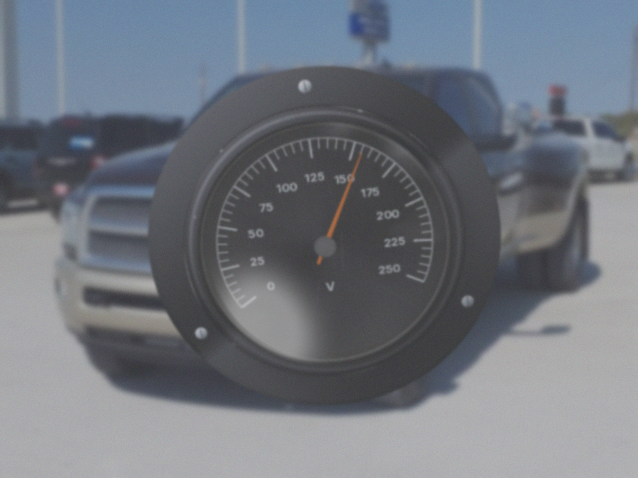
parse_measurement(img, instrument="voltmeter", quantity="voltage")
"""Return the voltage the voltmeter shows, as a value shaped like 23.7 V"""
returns 155 V
